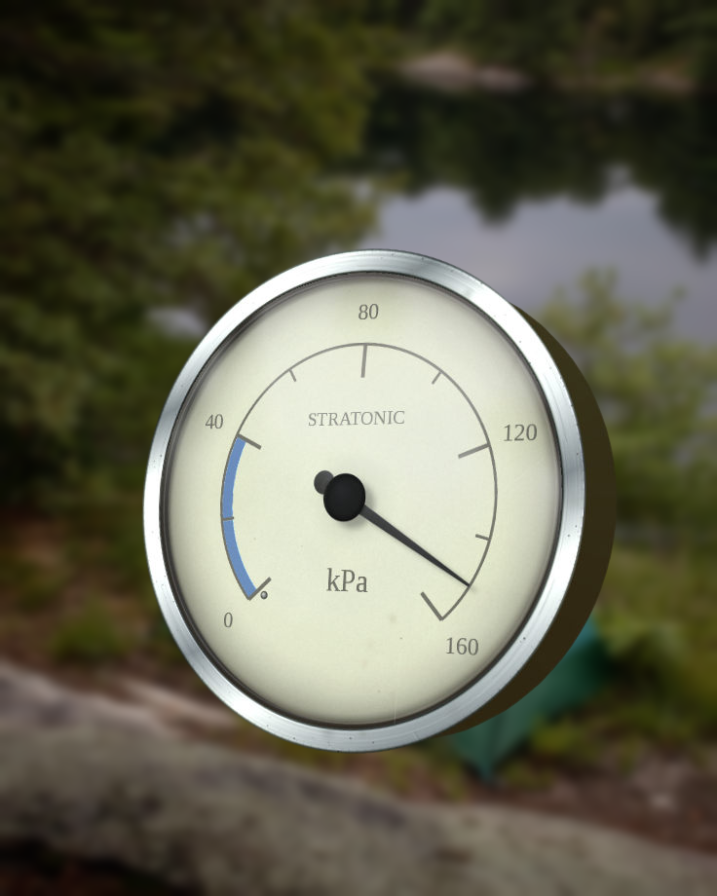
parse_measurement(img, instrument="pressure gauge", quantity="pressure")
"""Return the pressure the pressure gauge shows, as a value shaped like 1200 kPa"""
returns 150 kPa
